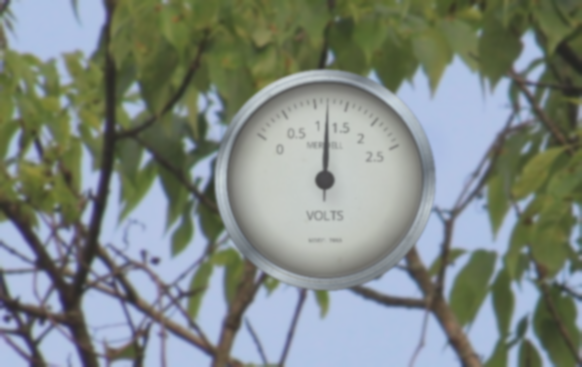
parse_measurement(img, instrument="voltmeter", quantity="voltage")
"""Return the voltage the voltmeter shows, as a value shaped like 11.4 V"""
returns 1.2 V
